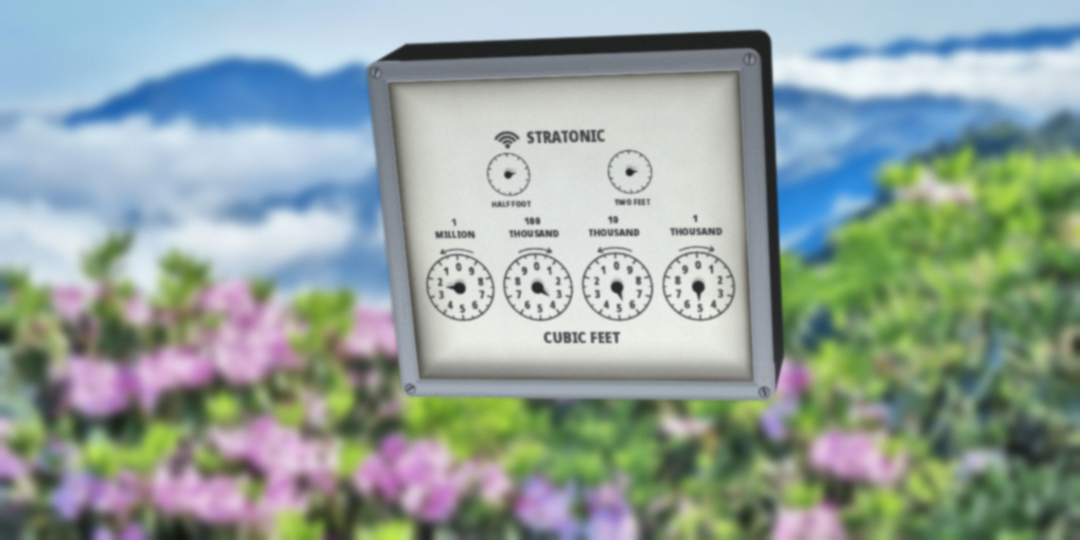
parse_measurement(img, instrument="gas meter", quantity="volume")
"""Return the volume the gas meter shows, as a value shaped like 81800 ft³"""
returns 235500 ft³
